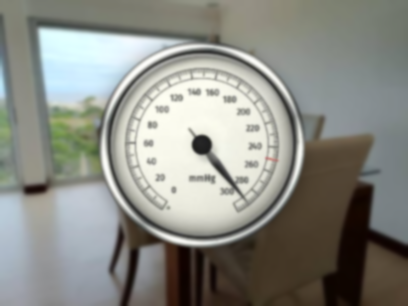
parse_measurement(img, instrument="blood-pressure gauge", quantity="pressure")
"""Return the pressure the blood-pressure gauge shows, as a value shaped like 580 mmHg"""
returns 290 mmHg
